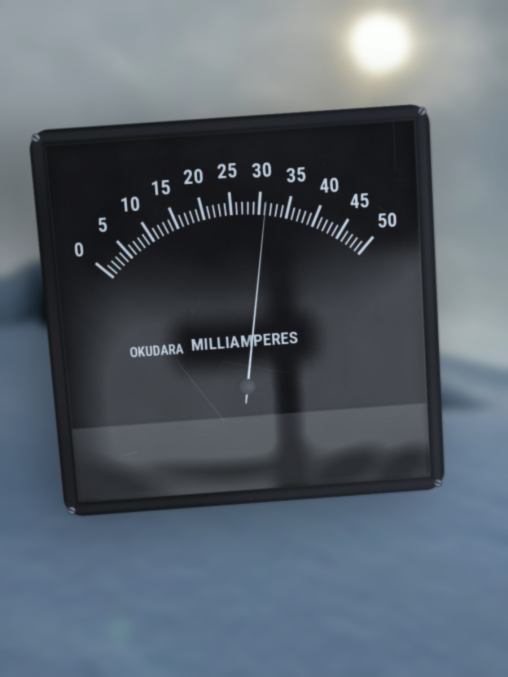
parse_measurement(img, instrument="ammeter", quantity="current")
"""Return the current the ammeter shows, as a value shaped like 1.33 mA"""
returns 31 mA
